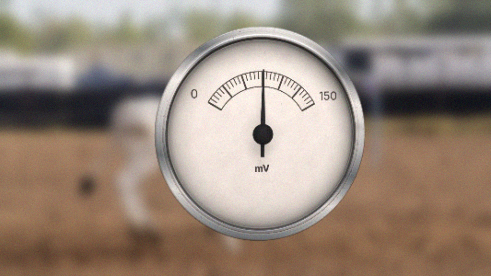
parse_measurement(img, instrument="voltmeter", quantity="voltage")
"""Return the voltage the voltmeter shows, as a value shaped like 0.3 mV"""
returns 75 mV
